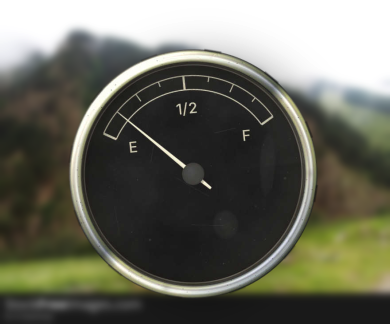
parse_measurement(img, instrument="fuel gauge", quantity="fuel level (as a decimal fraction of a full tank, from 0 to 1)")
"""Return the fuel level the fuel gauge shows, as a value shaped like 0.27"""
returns 0.125
